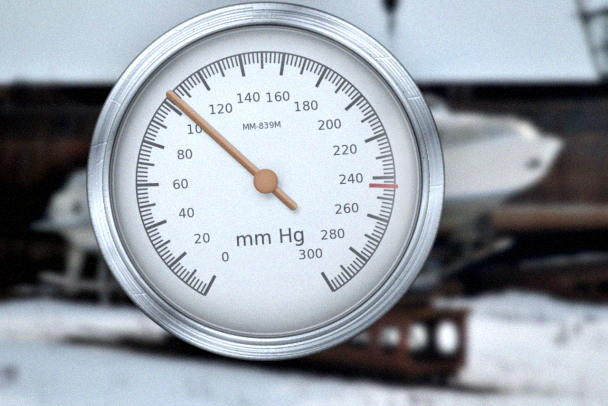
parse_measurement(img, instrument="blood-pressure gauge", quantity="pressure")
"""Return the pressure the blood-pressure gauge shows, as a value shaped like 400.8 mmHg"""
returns 104 mmHg
